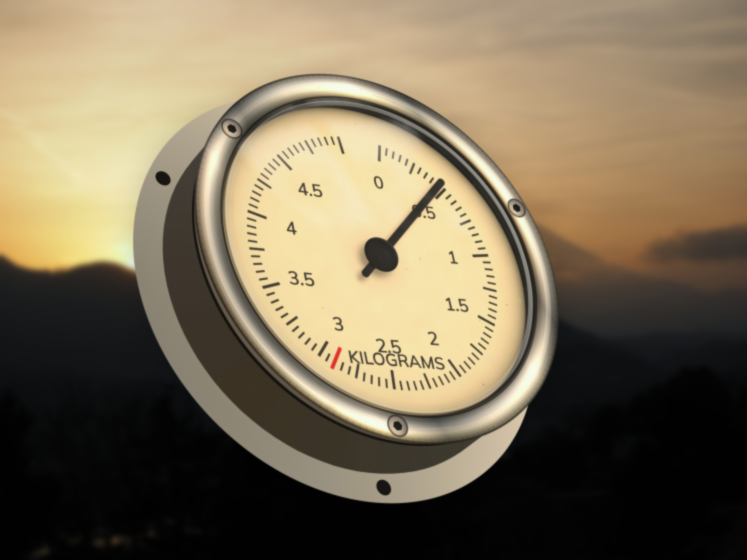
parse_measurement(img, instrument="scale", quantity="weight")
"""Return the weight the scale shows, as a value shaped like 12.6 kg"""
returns 0.45 kg
